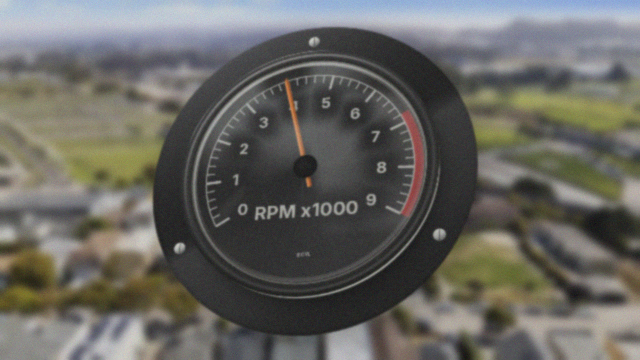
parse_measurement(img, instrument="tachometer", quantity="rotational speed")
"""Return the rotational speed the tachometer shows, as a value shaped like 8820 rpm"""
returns 4000 rpm
